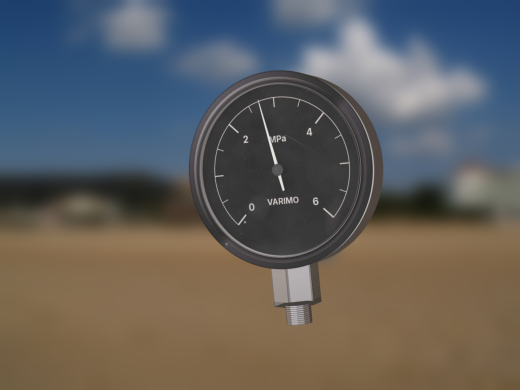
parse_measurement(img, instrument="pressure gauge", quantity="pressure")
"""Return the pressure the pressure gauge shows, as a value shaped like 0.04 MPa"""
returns 2.75 MPa
